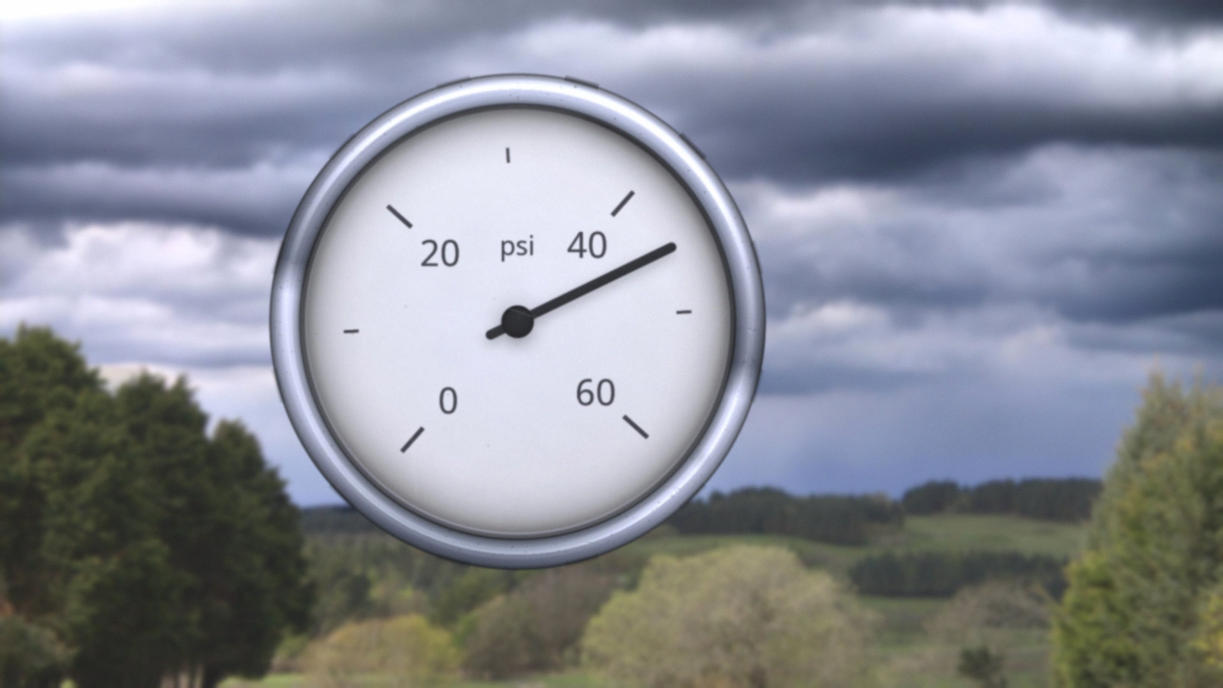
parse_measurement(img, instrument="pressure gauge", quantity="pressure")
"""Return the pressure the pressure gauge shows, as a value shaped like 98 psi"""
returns 45 psi
